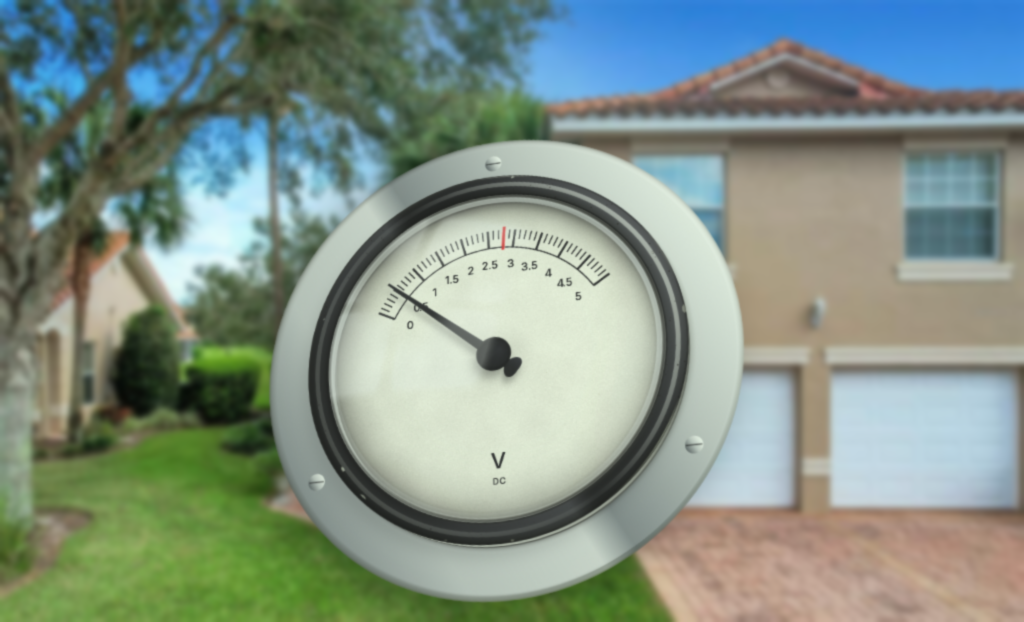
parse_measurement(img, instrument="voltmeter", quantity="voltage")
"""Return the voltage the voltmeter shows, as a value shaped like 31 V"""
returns 0.5 V
